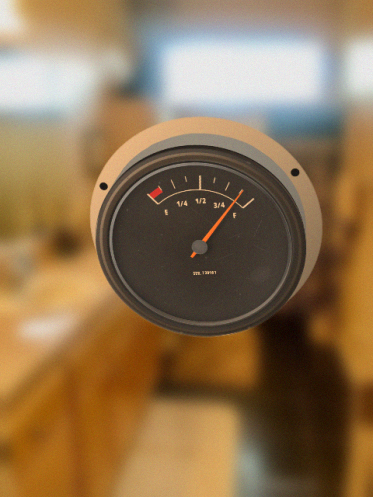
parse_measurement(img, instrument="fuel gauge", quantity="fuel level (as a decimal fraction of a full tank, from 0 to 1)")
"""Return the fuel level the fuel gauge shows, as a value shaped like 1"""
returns 0.875
